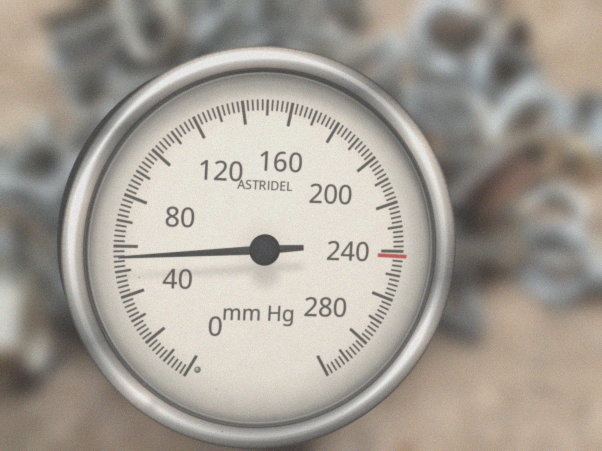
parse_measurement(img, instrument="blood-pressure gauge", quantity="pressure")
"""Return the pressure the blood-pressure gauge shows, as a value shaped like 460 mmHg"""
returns 56 mmHg
